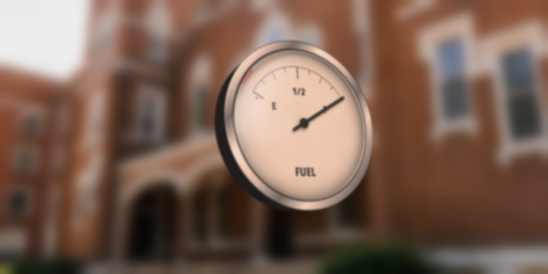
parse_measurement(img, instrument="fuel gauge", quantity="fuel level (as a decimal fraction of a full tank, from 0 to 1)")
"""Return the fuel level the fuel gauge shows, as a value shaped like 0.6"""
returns 1
